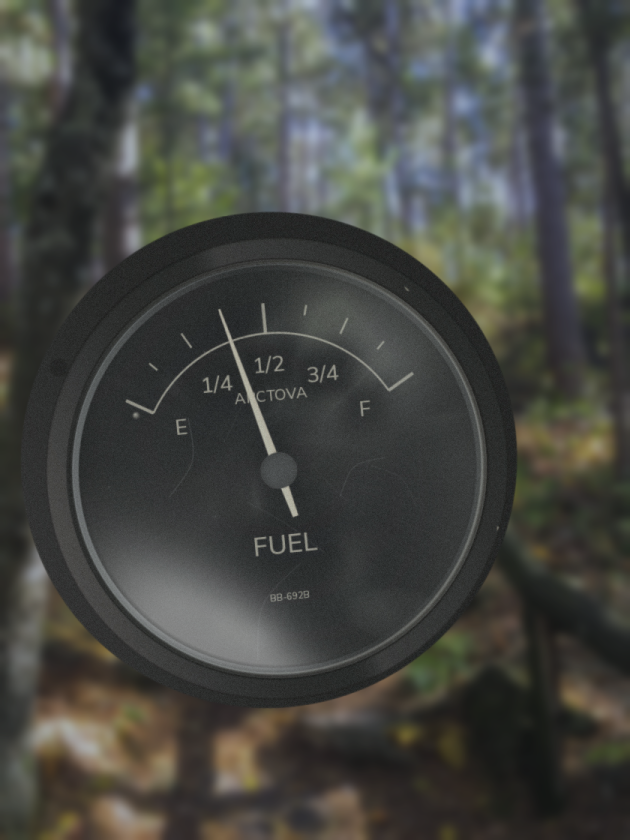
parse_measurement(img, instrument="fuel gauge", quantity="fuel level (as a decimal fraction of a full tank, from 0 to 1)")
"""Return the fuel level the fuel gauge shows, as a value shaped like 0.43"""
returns 0.375
